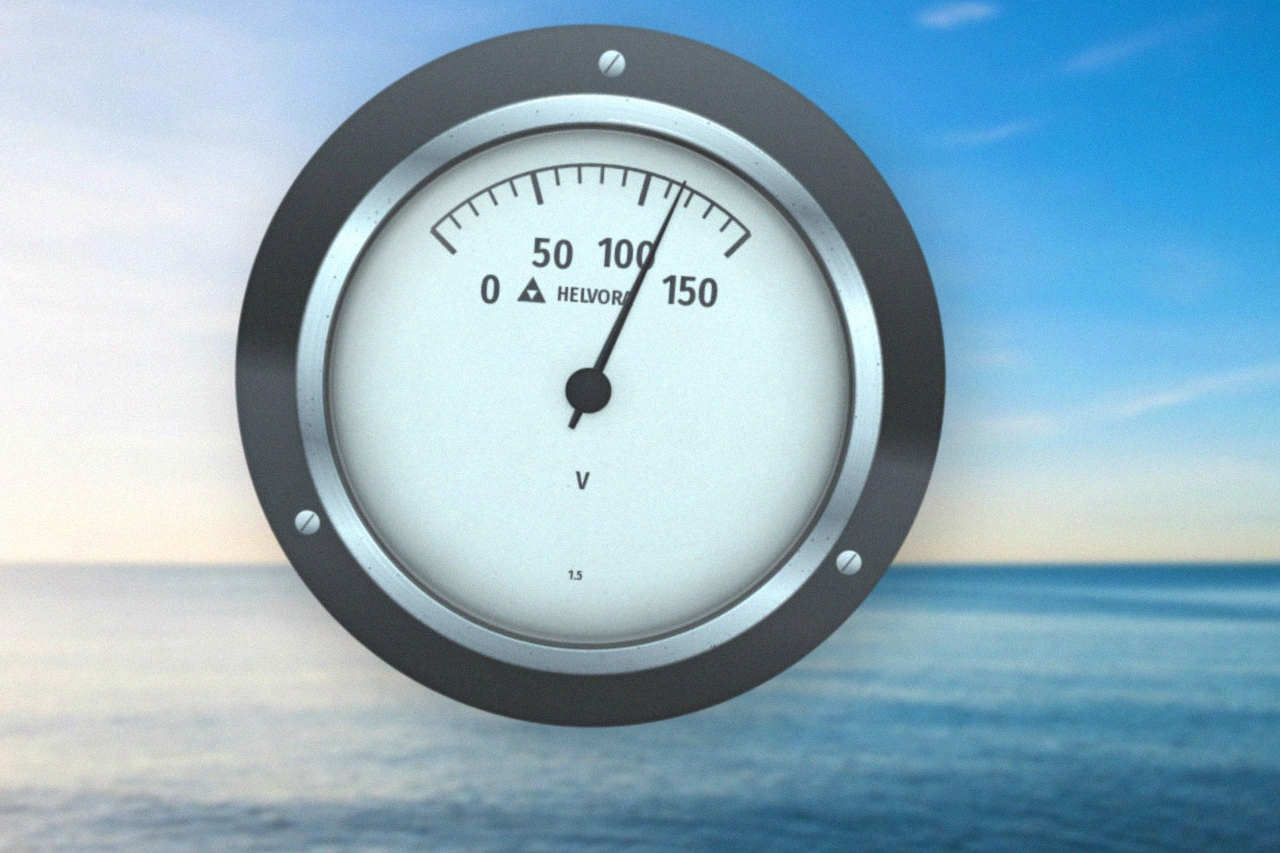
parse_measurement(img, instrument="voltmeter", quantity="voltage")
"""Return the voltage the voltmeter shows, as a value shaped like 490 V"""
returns 115 V
